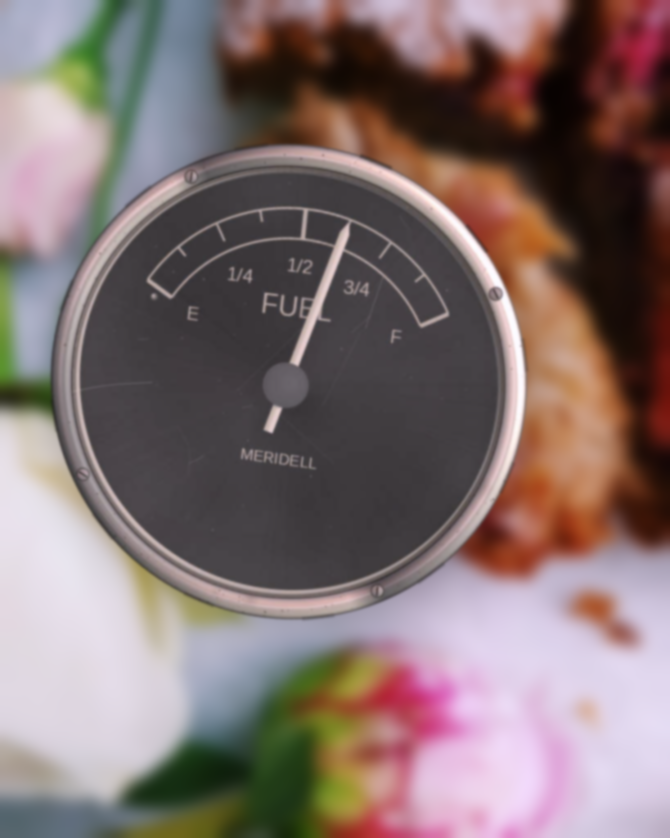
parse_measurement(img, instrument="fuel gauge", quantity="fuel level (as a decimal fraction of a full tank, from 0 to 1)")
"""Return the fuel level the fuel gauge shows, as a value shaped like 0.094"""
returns 0.625
